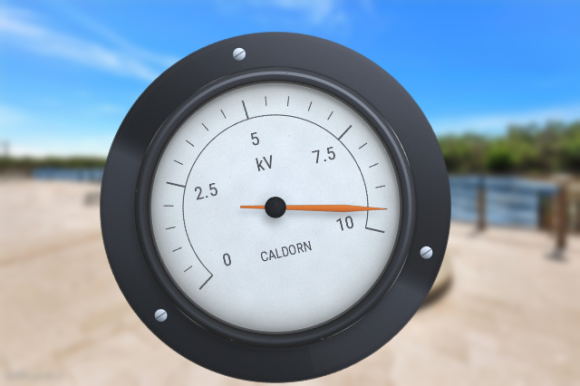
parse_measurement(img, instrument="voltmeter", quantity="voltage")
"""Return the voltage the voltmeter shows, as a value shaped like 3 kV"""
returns 9.5 kV
